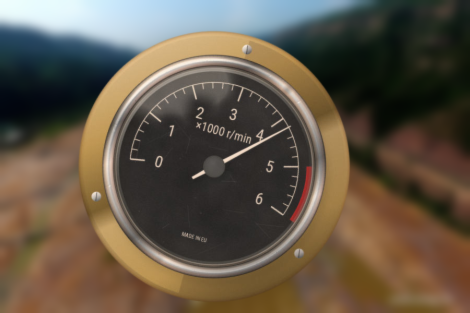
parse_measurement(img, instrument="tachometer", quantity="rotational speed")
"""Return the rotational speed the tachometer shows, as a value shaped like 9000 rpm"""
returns 4200 rpm
